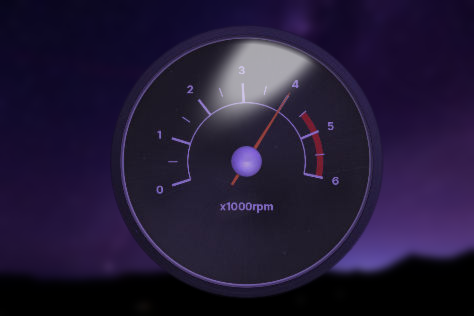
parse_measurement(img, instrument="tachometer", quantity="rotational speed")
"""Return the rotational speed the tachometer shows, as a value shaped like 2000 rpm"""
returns 4000 rpm
